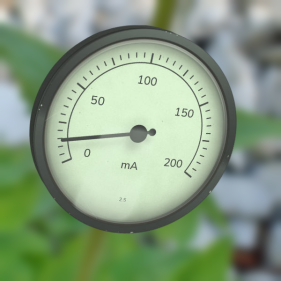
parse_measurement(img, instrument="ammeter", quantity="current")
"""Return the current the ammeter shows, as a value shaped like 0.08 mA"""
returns 15 mA
